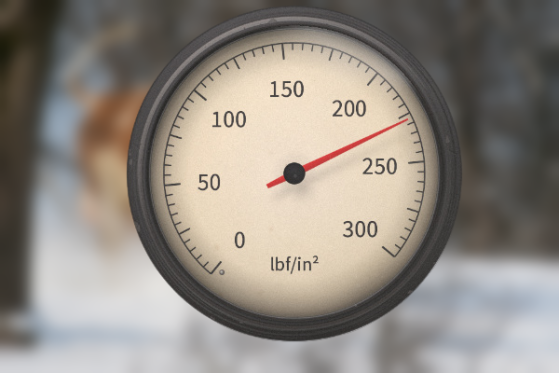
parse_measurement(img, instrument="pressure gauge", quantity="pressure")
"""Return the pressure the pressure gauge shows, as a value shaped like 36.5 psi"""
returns 227.5 psi
